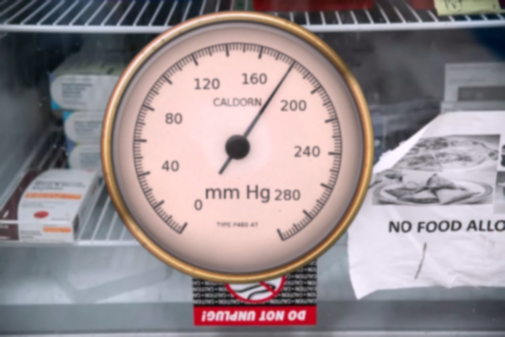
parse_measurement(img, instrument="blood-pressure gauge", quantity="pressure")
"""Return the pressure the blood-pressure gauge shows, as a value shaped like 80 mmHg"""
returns 180 mmHg
